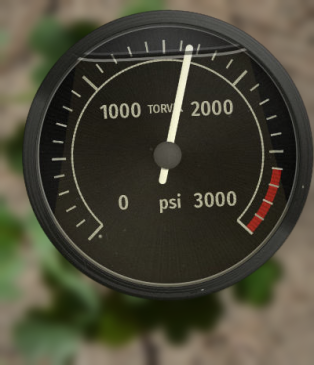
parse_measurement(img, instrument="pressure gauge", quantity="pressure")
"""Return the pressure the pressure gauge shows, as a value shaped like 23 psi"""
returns 1650 psi
